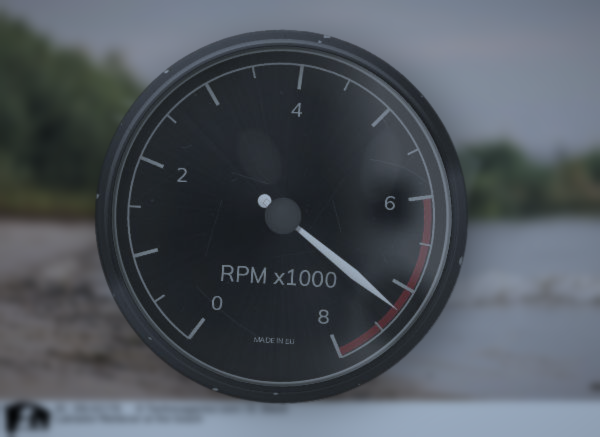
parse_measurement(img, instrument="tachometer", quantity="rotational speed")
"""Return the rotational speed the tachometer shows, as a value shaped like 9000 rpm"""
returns 7250 rpm
